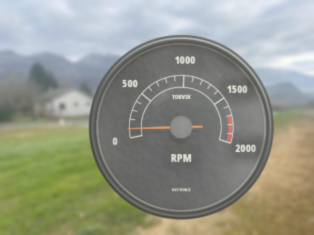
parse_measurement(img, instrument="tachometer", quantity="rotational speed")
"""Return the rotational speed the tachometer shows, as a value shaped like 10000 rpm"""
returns 100 rpm
